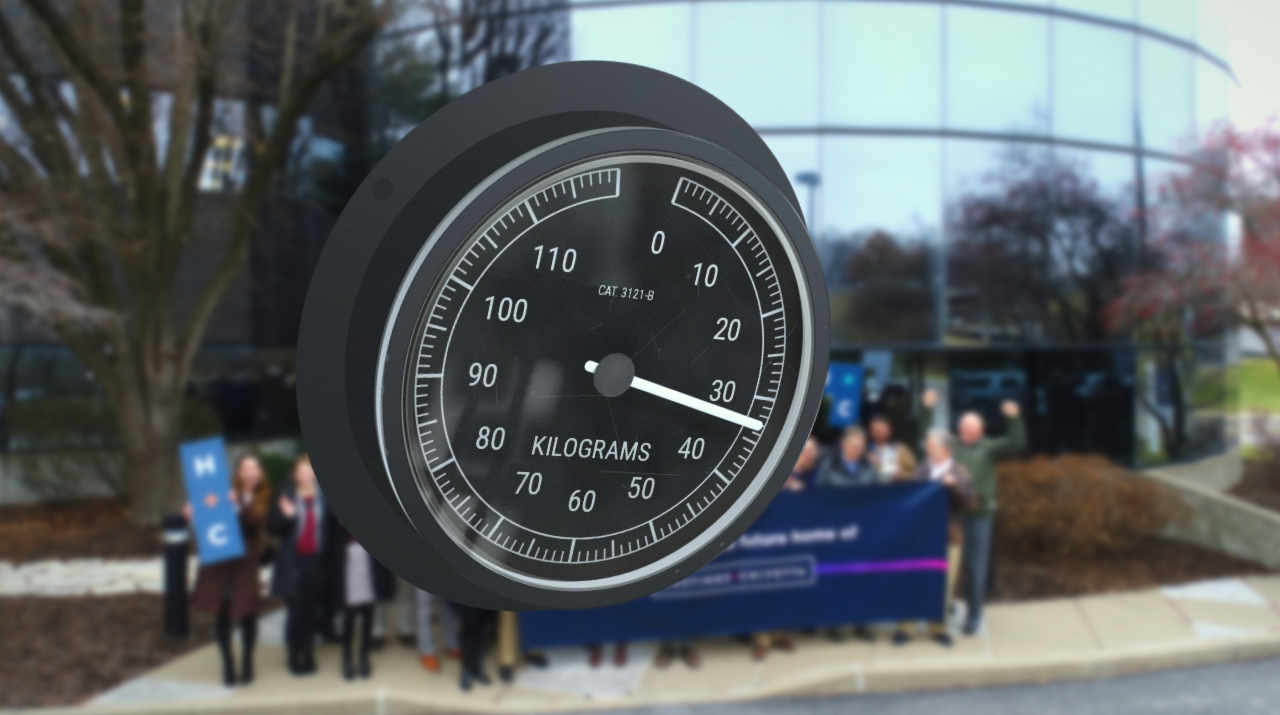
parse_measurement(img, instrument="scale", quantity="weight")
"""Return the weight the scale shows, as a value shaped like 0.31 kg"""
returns 33 kg
